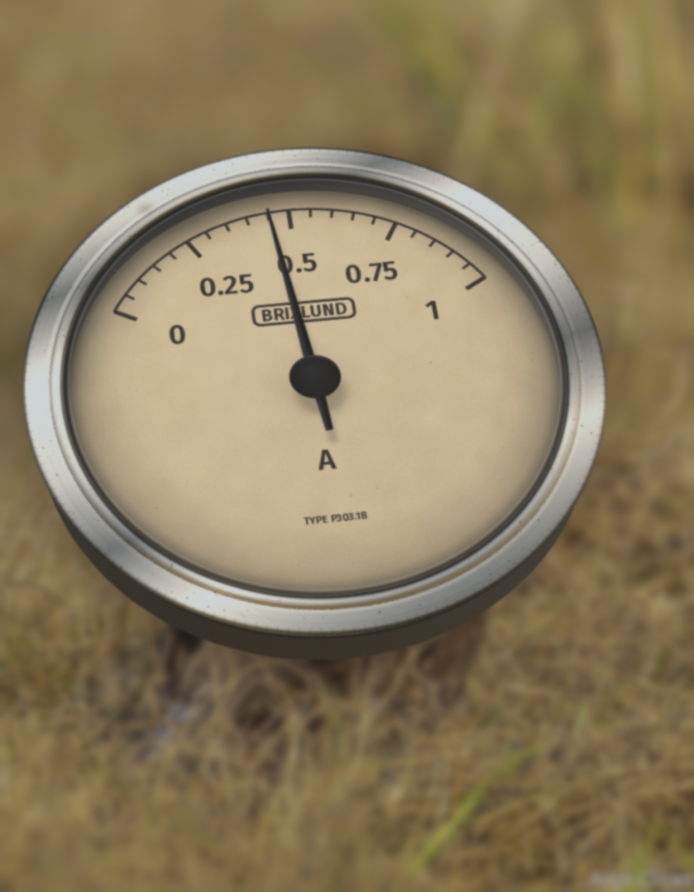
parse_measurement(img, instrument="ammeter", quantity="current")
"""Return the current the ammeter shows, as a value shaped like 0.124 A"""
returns 0.45 A
